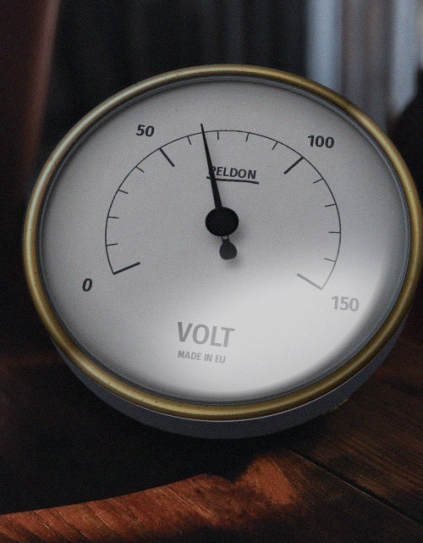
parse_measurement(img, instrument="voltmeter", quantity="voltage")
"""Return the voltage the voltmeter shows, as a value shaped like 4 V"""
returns 65 V
